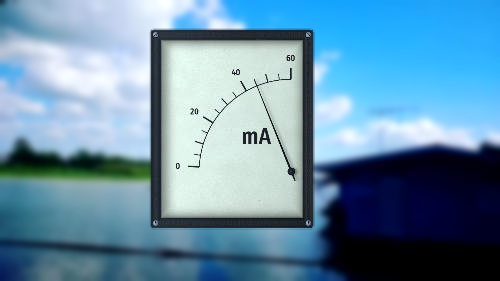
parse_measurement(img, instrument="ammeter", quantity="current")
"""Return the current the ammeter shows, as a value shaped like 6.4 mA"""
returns 45 mA
